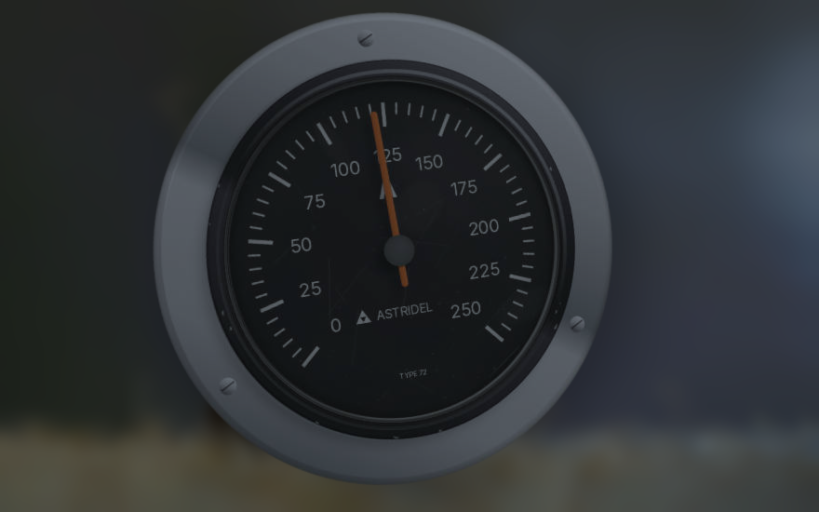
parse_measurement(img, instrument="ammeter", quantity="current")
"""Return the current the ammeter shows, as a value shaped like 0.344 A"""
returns 120 A
